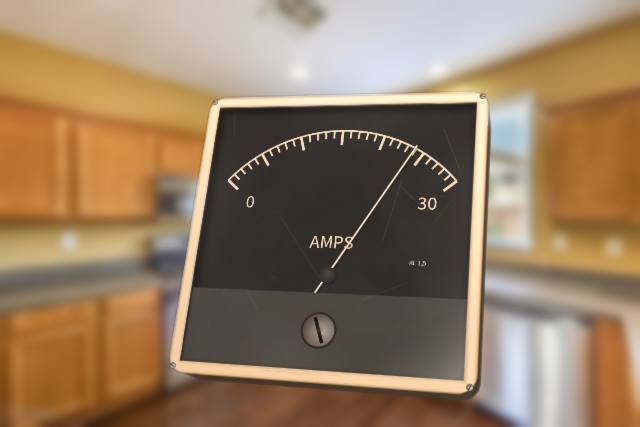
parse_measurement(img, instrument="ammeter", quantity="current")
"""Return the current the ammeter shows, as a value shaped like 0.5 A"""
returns 24 A
